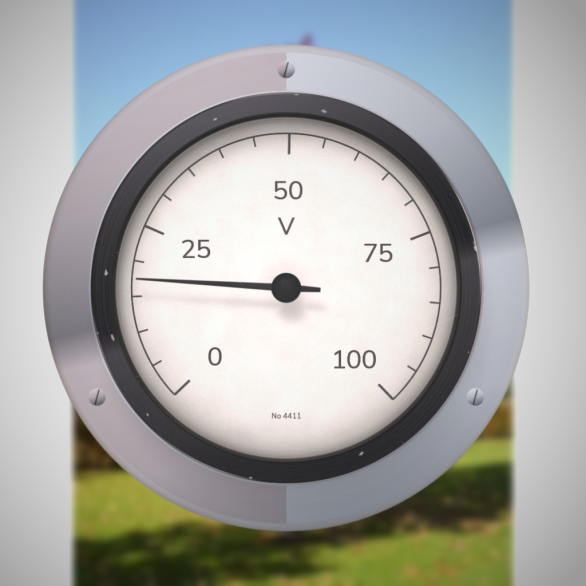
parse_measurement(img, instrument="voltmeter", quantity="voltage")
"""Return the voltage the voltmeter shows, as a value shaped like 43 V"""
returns 17.5 V
